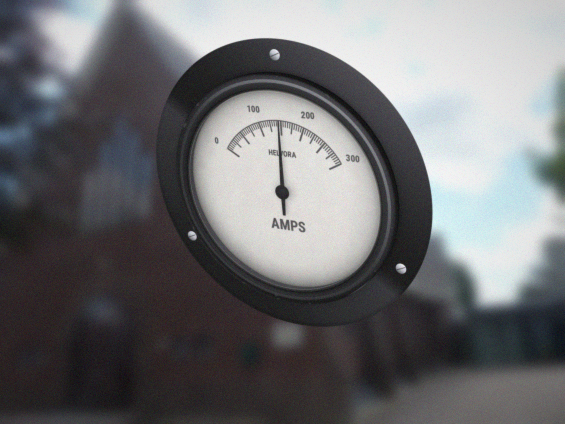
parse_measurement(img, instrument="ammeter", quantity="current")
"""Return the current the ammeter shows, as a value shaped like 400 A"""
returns 150 A
